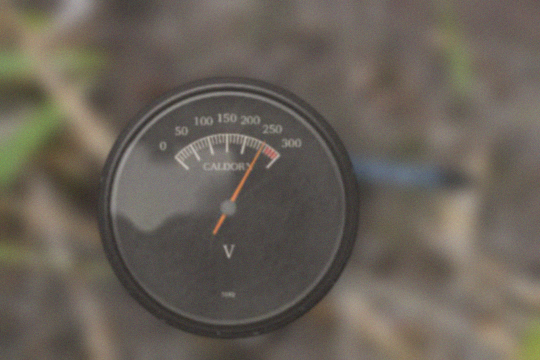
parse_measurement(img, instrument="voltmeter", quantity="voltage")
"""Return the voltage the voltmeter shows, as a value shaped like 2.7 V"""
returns 250 V
